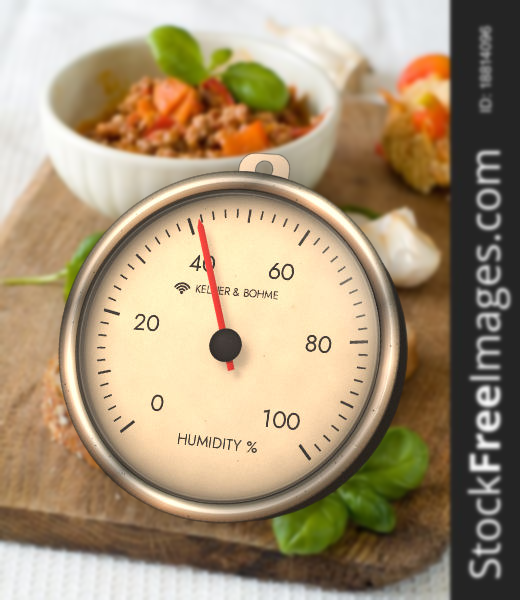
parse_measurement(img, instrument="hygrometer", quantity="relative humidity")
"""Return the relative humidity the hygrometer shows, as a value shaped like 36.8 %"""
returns 42 %
